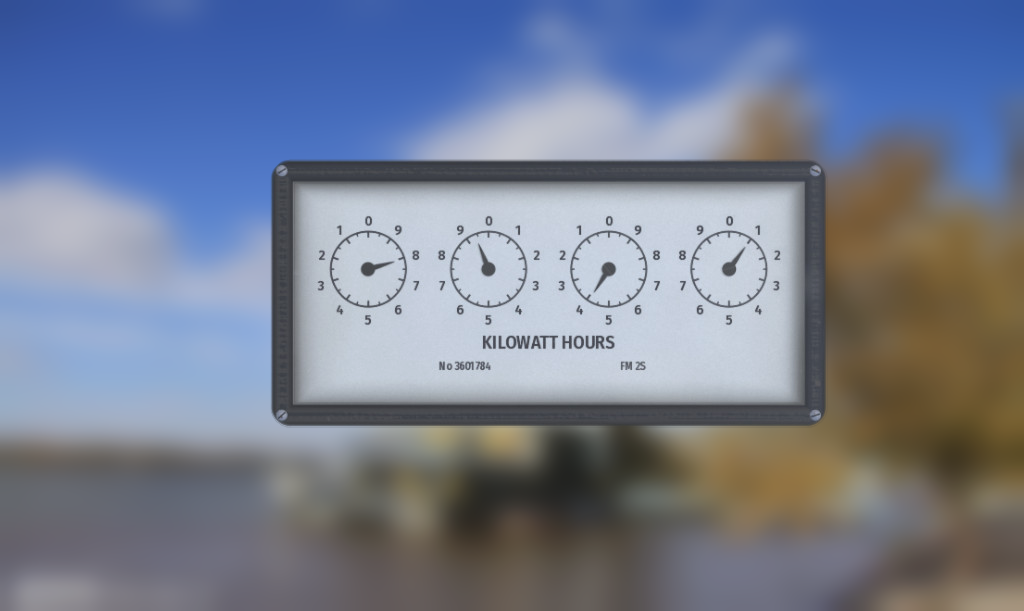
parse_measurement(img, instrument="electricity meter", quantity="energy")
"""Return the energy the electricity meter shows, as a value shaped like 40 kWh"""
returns 7941 kWh
